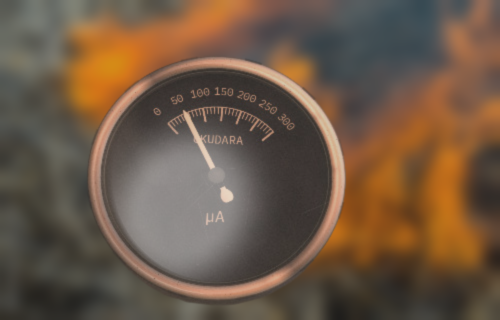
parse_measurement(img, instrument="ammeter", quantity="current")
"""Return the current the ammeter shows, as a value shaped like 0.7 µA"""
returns 50 µA
